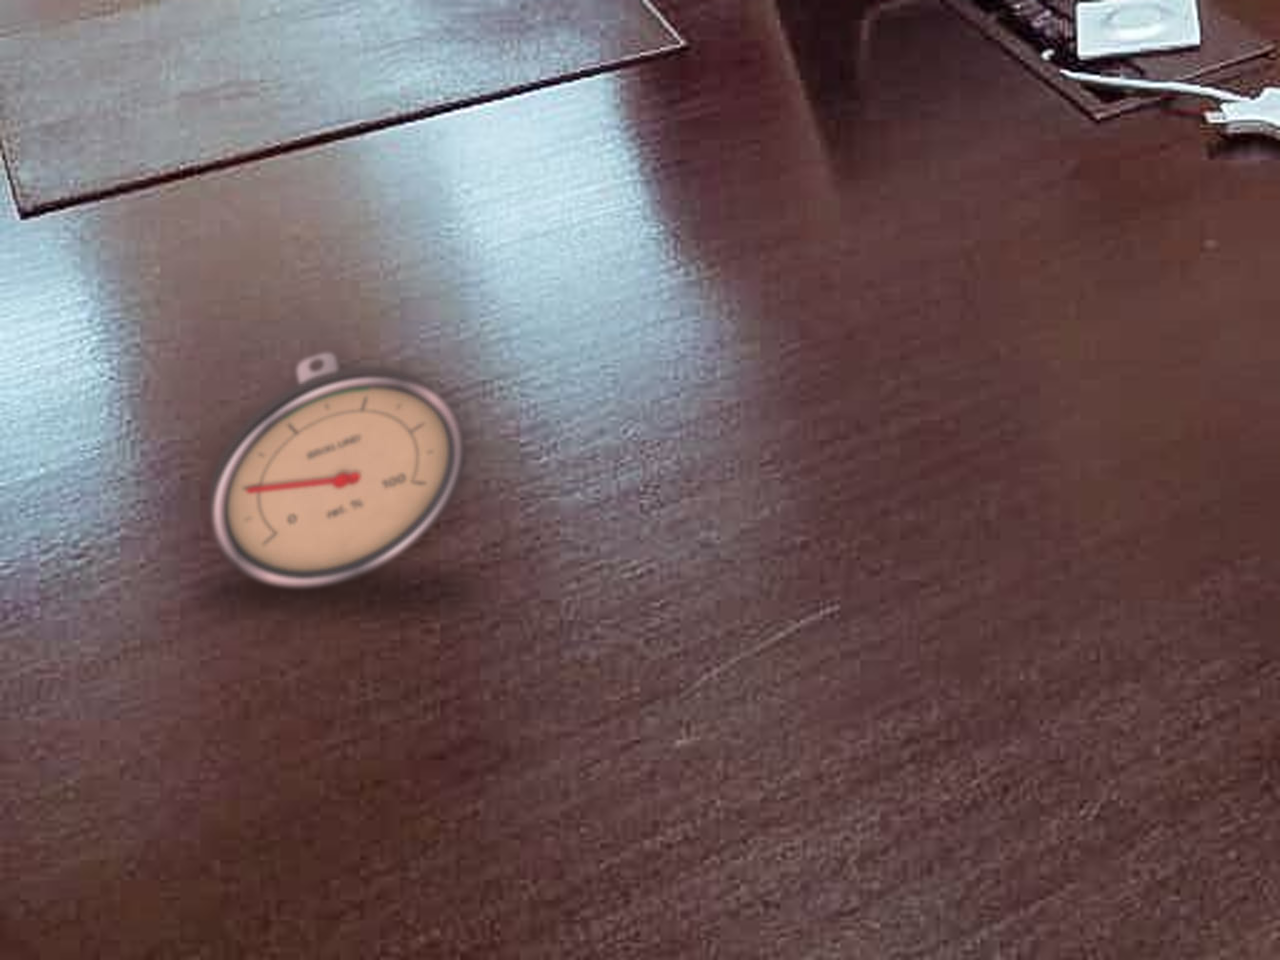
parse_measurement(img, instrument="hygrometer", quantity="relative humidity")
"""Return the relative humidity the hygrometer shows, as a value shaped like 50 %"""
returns 20 %
